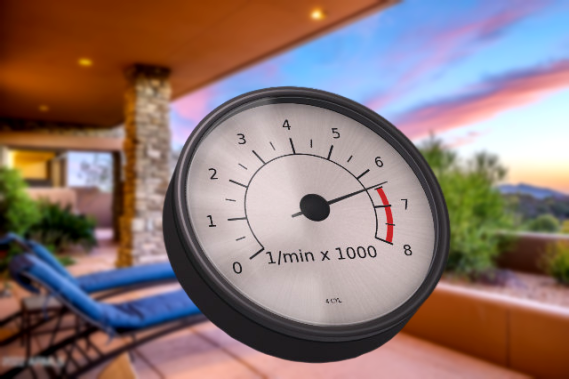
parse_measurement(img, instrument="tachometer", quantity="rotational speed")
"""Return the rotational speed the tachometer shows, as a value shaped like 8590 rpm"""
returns 6500 rpm
